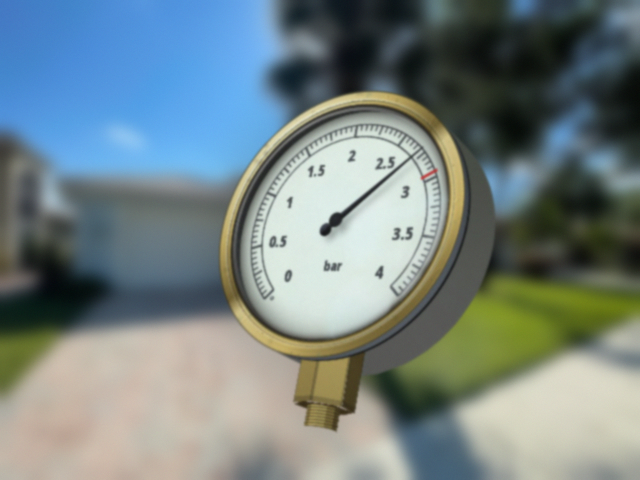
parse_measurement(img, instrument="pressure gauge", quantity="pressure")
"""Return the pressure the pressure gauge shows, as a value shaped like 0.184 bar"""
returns 2.75 bar
